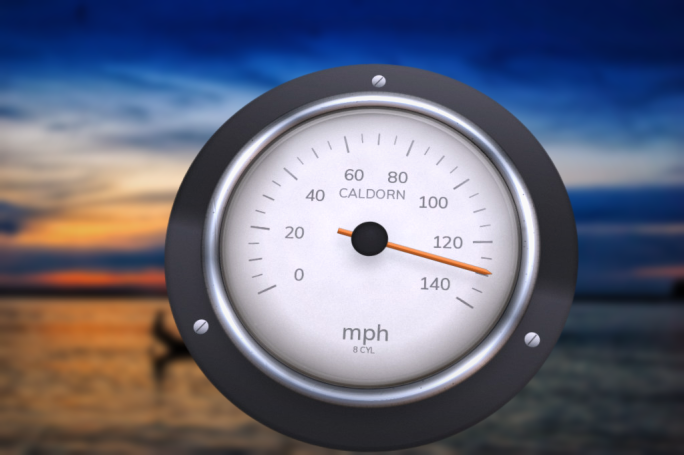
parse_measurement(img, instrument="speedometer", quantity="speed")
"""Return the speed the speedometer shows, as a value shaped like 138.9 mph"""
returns 130 mph
